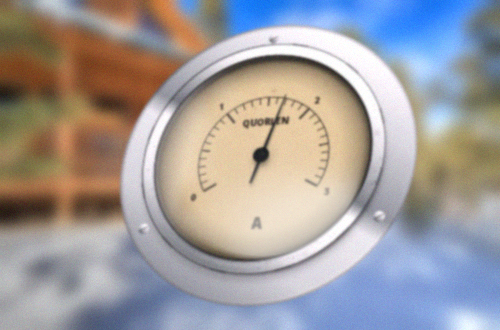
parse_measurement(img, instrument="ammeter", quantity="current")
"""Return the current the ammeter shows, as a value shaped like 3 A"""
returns 1.7 A
